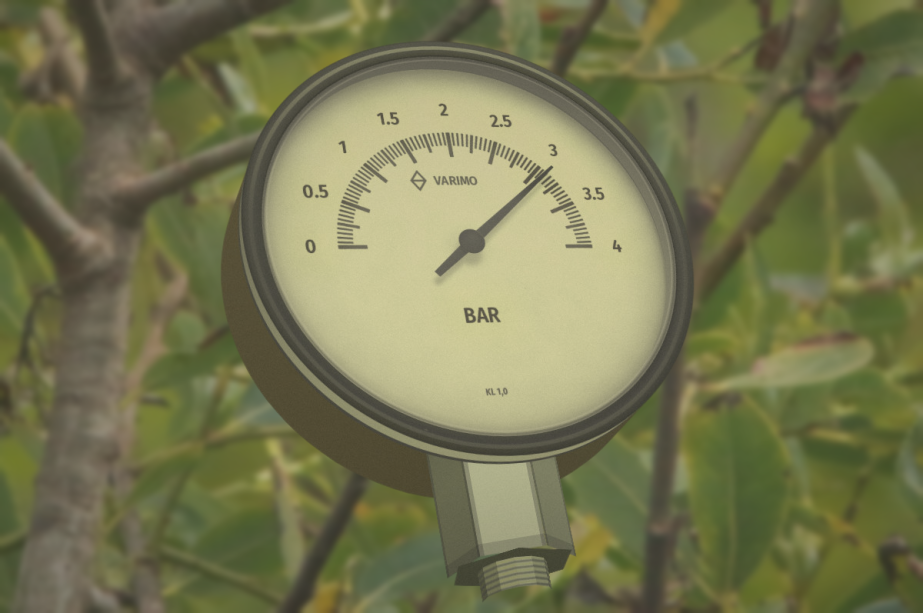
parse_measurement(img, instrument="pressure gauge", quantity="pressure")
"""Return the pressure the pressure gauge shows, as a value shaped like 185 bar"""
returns 3.1 bar
